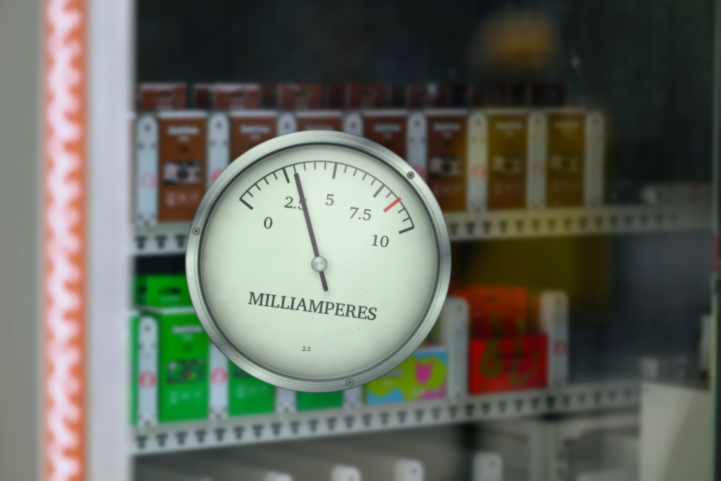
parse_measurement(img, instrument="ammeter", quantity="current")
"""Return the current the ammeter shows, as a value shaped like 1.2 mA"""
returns 3 mA
